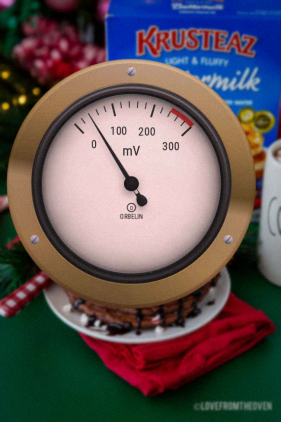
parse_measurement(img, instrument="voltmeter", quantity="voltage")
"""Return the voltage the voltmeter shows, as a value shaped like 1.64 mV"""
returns 40 mV
